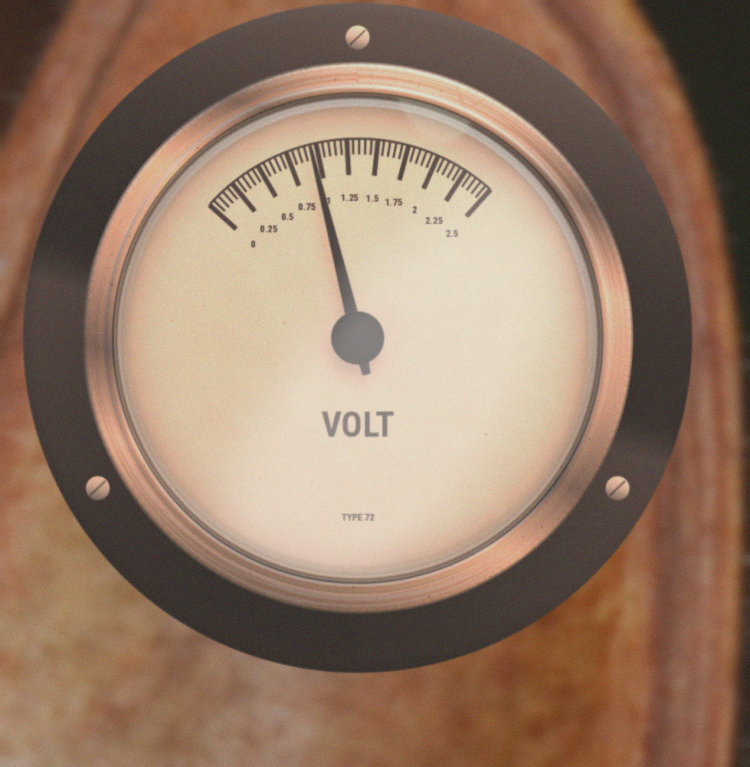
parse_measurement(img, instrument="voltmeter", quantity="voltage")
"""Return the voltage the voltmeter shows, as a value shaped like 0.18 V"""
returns 0.95 V
